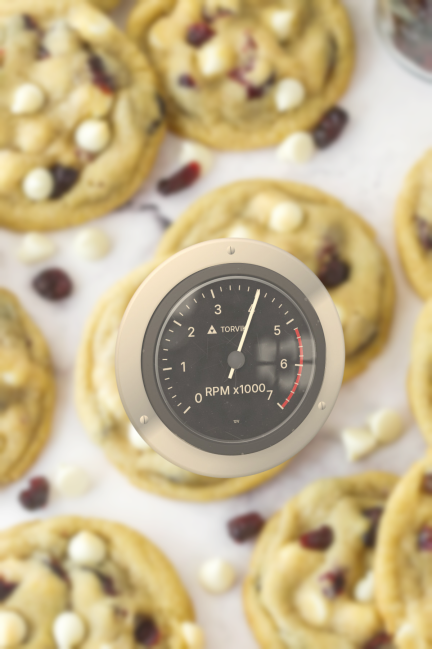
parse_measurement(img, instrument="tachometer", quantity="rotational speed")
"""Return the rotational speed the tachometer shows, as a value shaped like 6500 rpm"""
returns 4000 rpm
